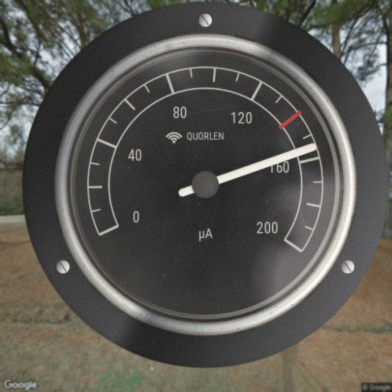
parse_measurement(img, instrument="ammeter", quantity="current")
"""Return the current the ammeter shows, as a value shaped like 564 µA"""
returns 155 µA
